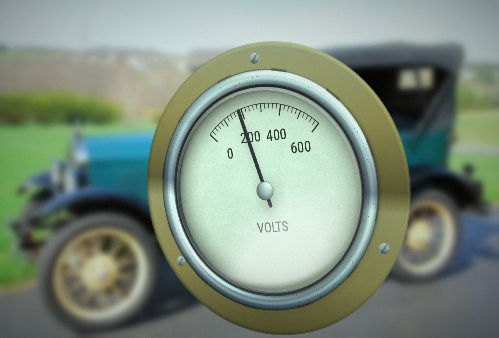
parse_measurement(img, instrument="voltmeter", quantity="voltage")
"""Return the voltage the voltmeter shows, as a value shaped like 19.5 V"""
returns 200 V
